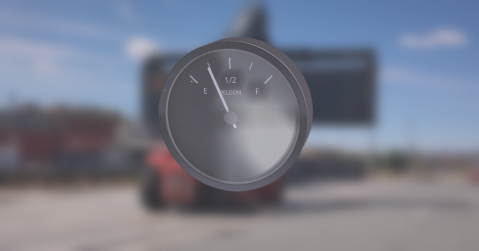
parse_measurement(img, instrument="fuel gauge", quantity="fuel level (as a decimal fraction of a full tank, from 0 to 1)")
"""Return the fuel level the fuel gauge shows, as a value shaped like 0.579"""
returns 0.25
